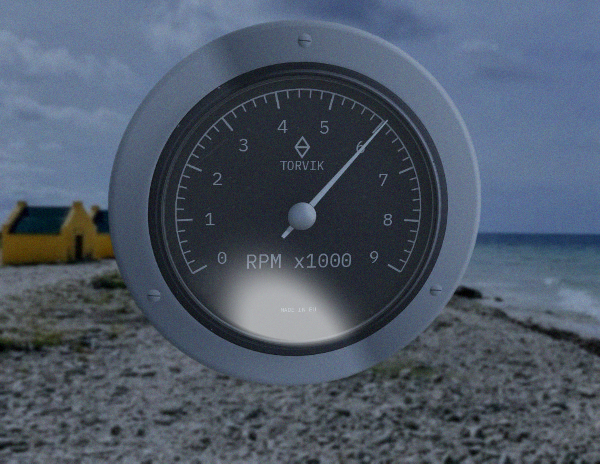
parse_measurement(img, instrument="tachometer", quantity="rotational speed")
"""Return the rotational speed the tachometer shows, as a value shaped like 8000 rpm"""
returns 6000 rpm
